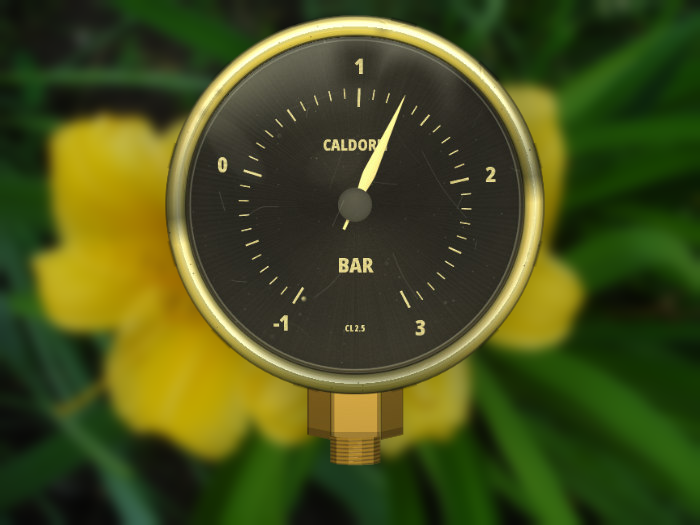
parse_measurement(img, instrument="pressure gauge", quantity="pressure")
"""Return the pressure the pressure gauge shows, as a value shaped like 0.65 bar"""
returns 1.3 bar
